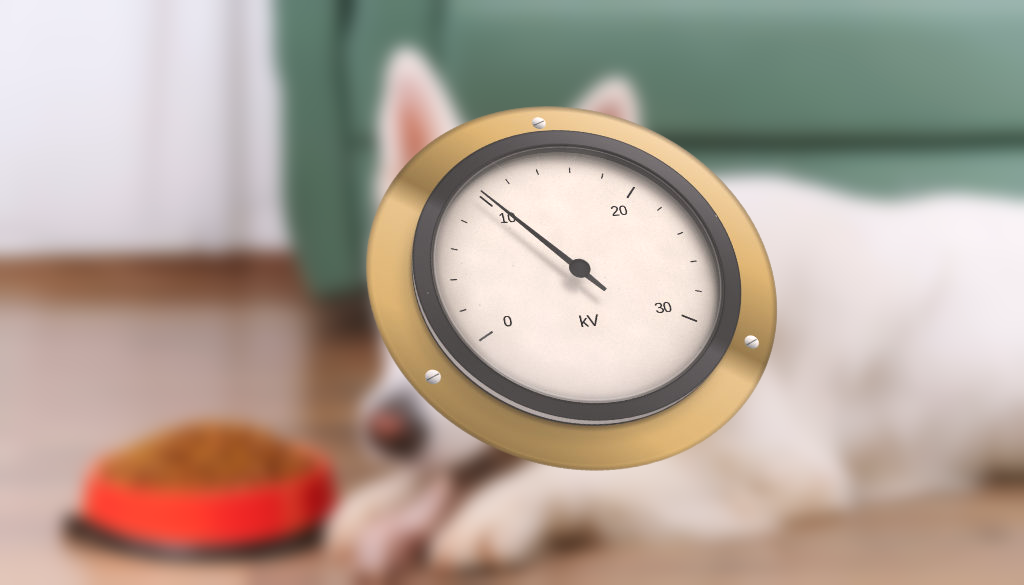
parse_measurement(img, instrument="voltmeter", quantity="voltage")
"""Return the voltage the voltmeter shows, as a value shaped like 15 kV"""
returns 10 kV
